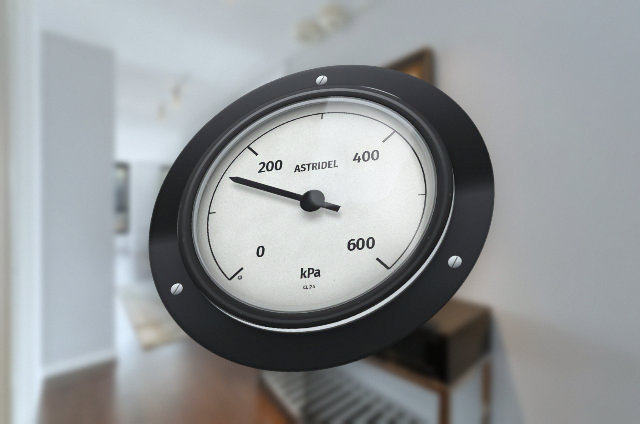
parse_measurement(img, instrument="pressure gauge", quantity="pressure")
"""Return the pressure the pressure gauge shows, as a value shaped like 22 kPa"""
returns 150 kPa
